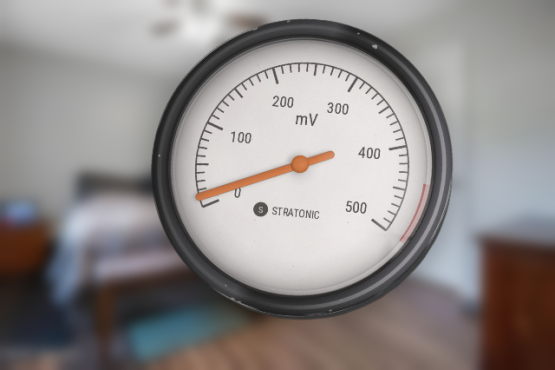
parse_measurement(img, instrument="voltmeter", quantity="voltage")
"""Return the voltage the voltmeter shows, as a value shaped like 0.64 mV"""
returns 10 mV
